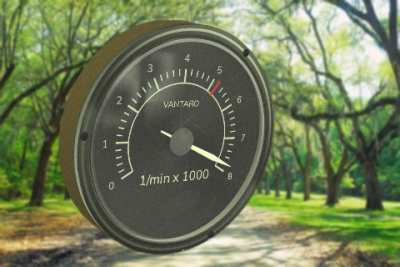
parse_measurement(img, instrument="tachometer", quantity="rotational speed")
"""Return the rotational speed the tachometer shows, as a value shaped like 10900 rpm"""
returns 7800 rpm
